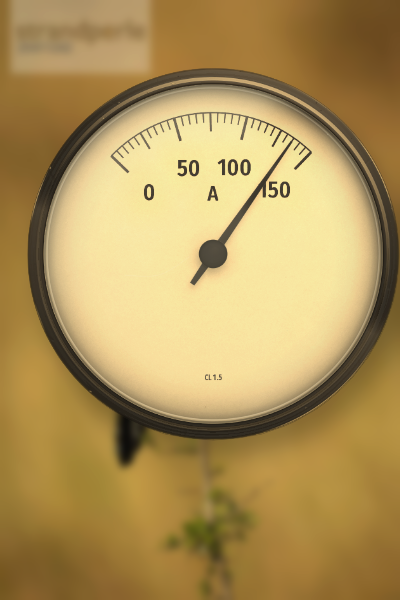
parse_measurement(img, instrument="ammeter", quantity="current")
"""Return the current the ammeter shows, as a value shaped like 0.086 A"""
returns 135 A
